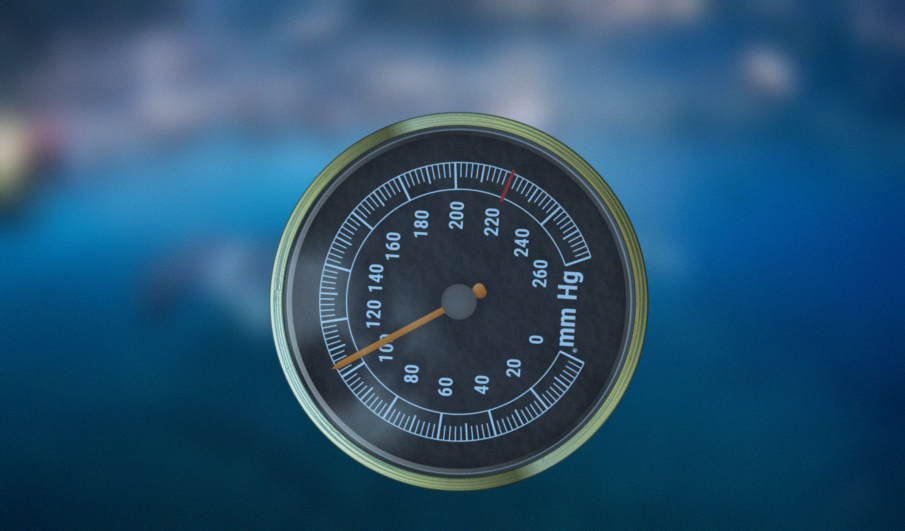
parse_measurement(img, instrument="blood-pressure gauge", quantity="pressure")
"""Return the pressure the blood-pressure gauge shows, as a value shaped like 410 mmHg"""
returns 104 mmHg
